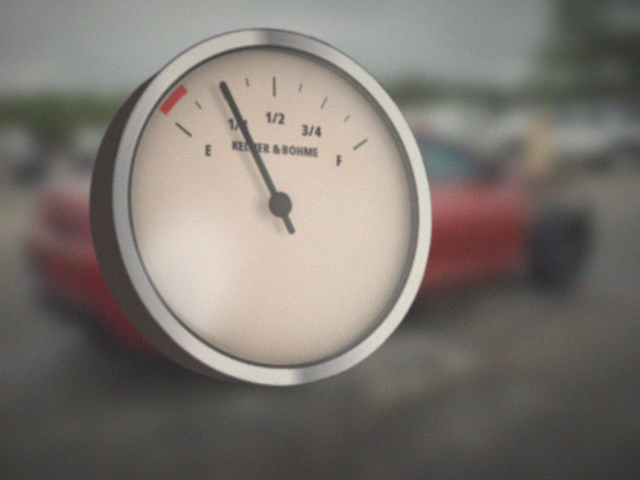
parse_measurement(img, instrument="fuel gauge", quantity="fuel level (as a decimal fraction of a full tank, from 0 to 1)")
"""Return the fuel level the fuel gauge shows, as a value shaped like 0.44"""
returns 0.25
